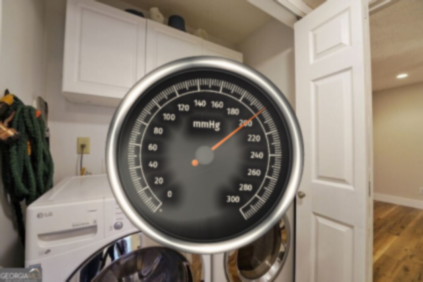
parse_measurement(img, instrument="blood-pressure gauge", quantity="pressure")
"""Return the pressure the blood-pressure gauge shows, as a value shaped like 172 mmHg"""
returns 200 mmHg
